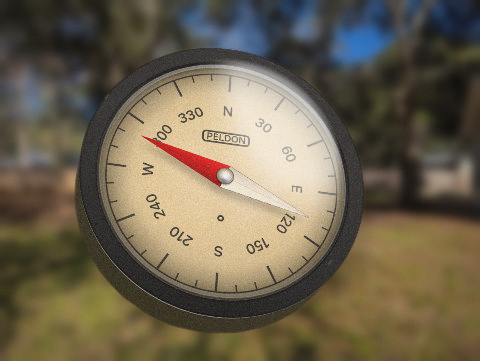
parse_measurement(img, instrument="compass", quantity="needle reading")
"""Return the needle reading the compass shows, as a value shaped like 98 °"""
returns 290 °
